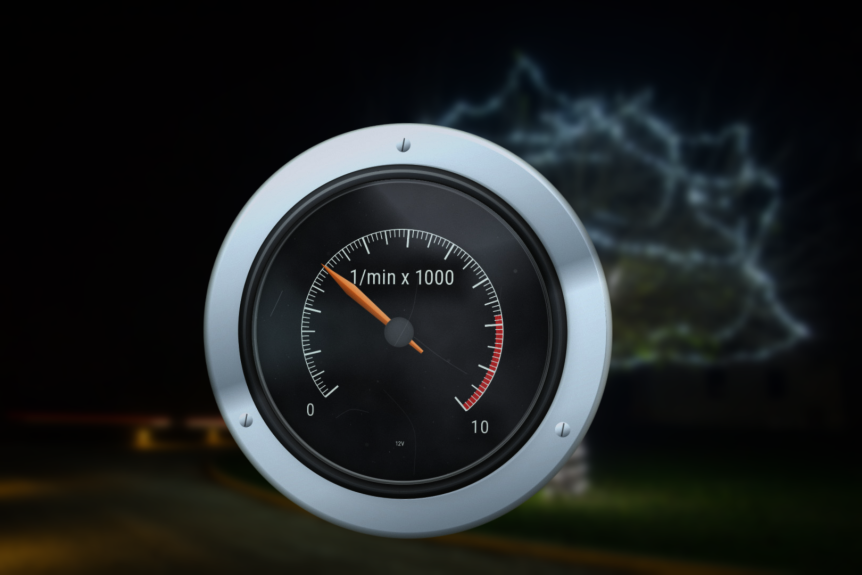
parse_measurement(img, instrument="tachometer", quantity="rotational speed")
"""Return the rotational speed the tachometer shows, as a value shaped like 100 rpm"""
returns 3000 rpm
